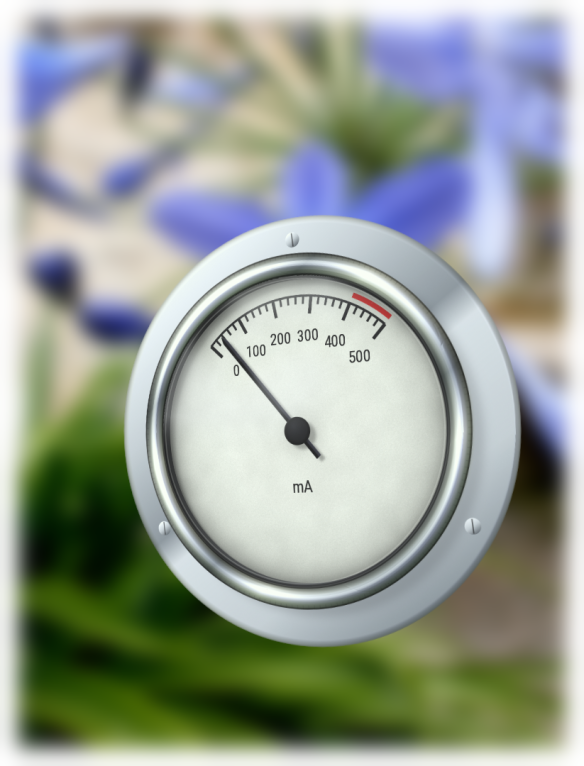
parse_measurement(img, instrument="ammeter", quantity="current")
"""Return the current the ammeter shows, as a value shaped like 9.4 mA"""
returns 40 mA
